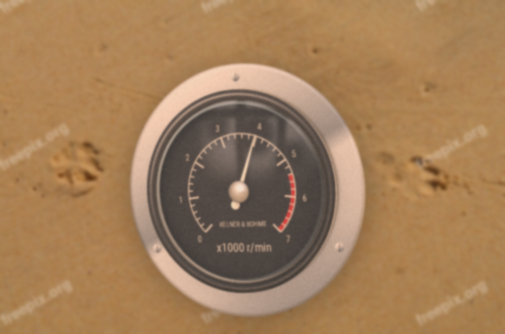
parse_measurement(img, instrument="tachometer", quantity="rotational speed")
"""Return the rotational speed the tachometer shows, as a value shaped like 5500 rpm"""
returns 4000 rpm
